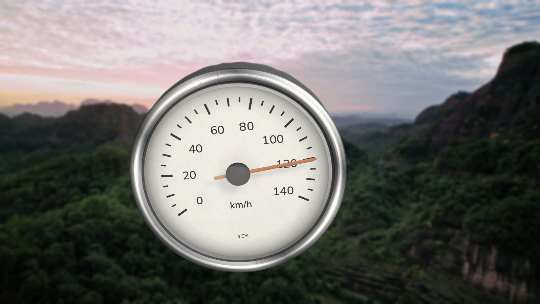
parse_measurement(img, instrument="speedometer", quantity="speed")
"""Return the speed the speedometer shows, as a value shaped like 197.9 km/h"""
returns 120 km/h
